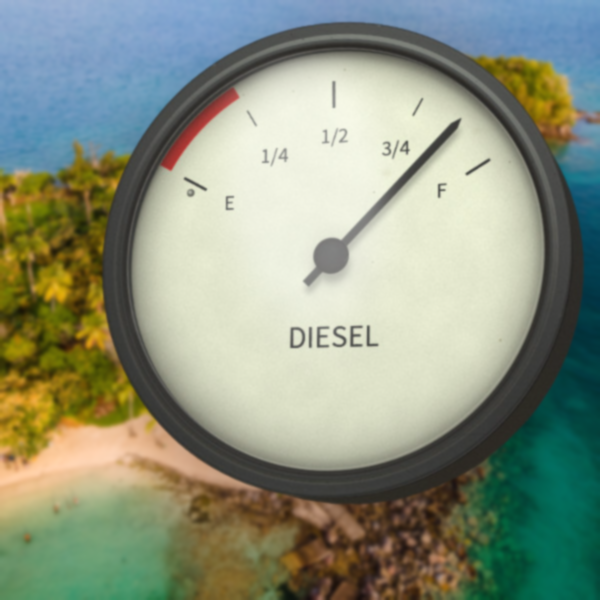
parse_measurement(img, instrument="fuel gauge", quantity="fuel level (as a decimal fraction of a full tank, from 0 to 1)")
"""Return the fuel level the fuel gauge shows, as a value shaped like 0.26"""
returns 0.875
